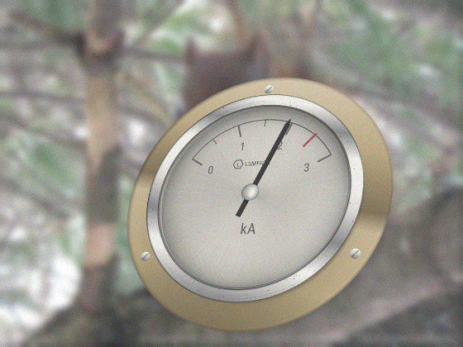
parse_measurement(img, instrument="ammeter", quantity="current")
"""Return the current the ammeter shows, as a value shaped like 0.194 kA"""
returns 2 kA
